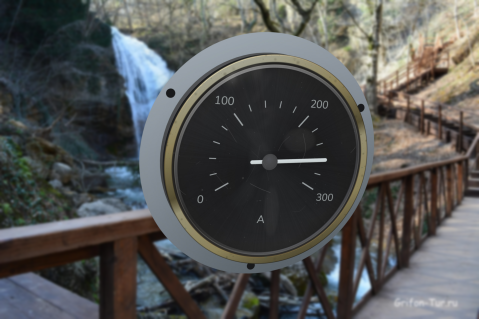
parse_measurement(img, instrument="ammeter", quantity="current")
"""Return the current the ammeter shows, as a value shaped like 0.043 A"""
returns 260 A
